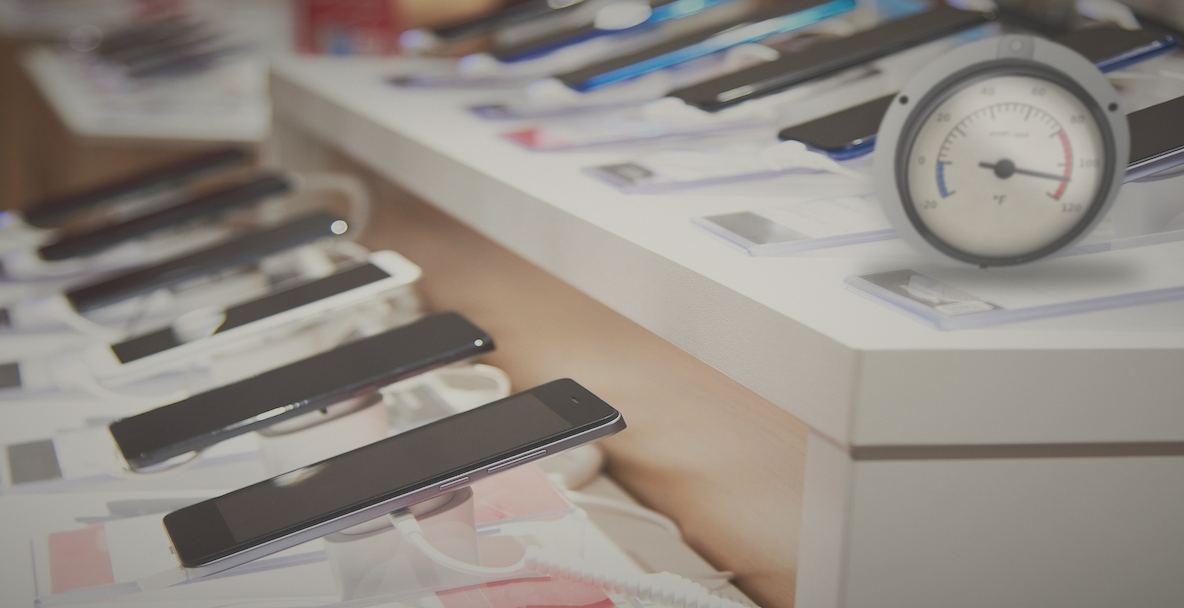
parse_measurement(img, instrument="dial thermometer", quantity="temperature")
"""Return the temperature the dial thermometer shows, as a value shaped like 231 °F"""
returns 108 °F
